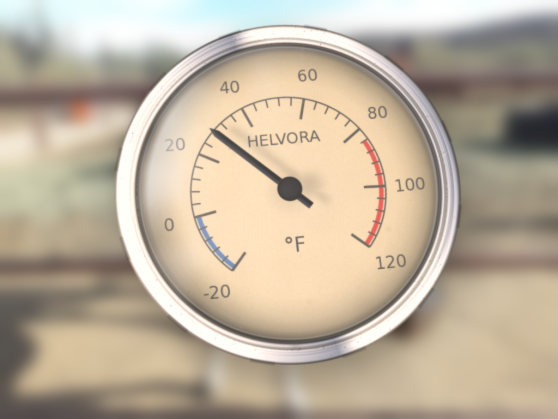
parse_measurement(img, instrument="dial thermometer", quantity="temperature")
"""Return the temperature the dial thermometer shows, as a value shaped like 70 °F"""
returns 28 °F
